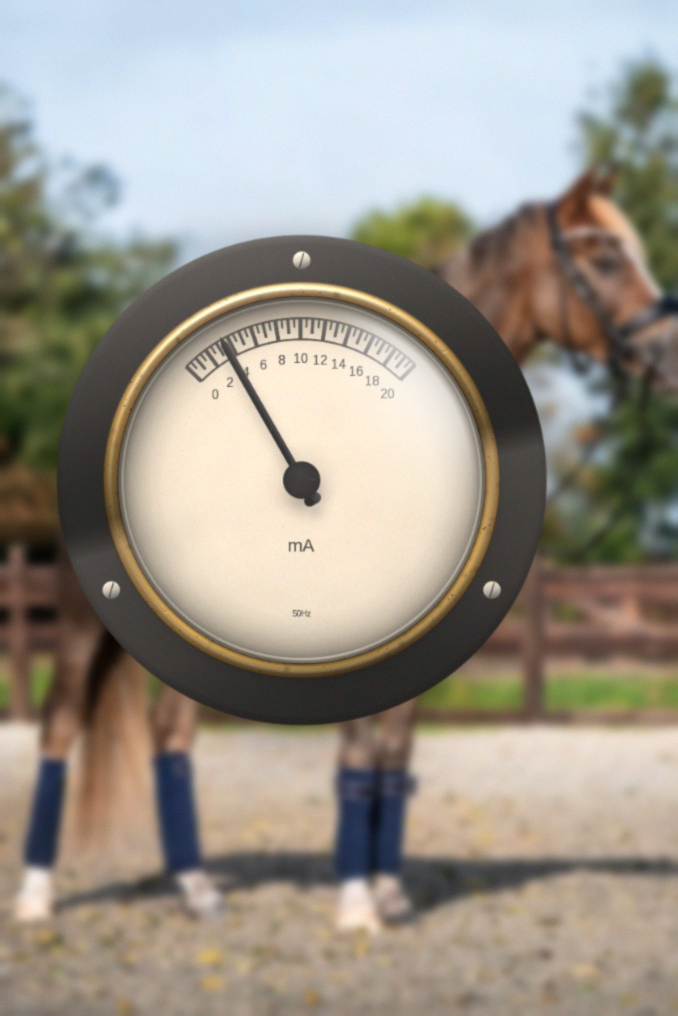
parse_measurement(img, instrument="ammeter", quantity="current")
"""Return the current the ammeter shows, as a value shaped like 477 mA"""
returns 3.5 mA
